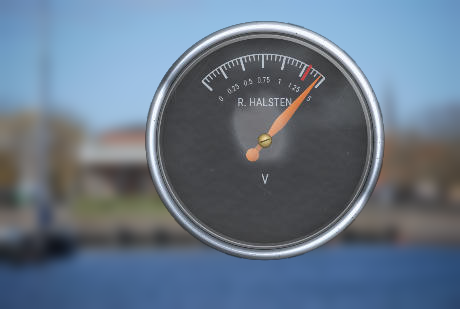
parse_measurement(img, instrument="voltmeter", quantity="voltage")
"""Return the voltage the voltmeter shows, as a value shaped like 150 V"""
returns 1.45 V
